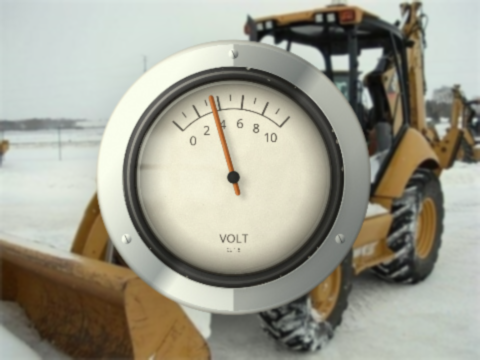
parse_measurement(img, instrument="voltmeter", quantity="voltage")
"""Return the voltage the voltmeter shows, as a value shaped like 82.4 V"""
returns 3.5 V
